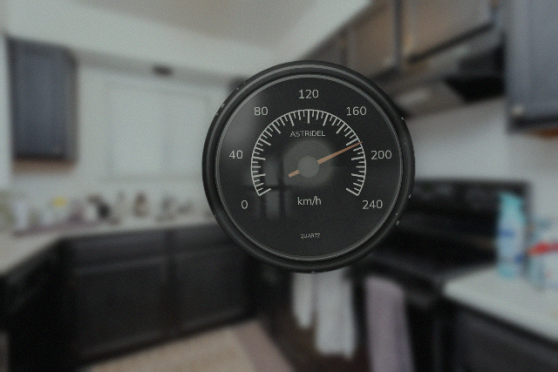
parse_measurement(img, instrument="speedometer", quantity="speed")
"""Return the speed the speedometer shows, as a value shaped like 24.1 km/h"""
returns 185 km/h
